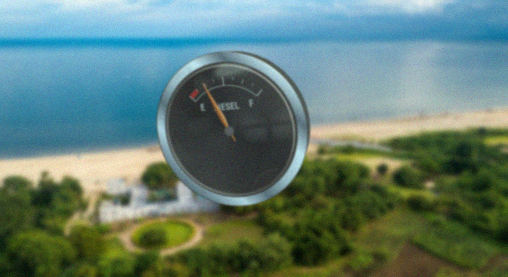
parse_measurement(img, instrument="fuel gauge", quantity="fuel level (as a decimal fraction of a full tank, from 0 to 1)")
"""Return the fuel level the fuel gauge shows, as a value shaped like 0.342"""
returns 0.25
